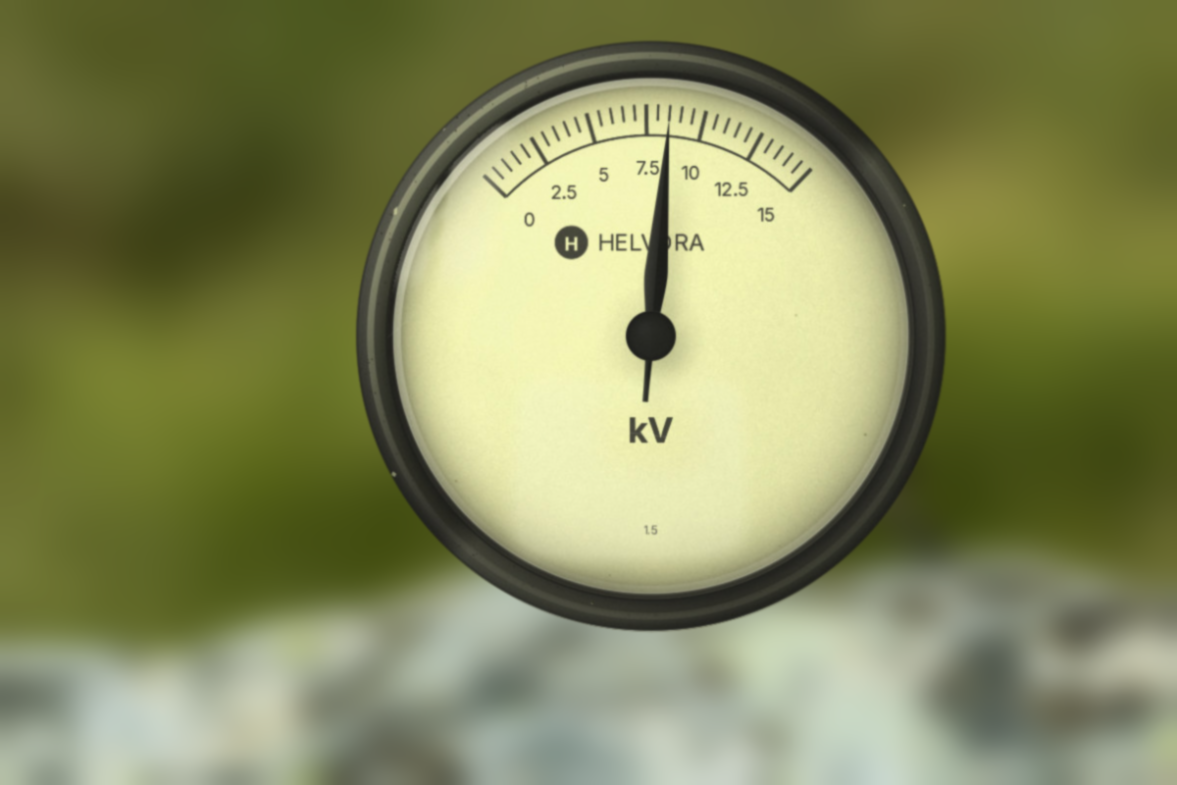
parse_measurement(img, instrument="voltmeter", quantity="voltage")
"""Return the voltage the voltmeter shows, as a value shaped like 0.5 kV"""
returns 8.5 kV
